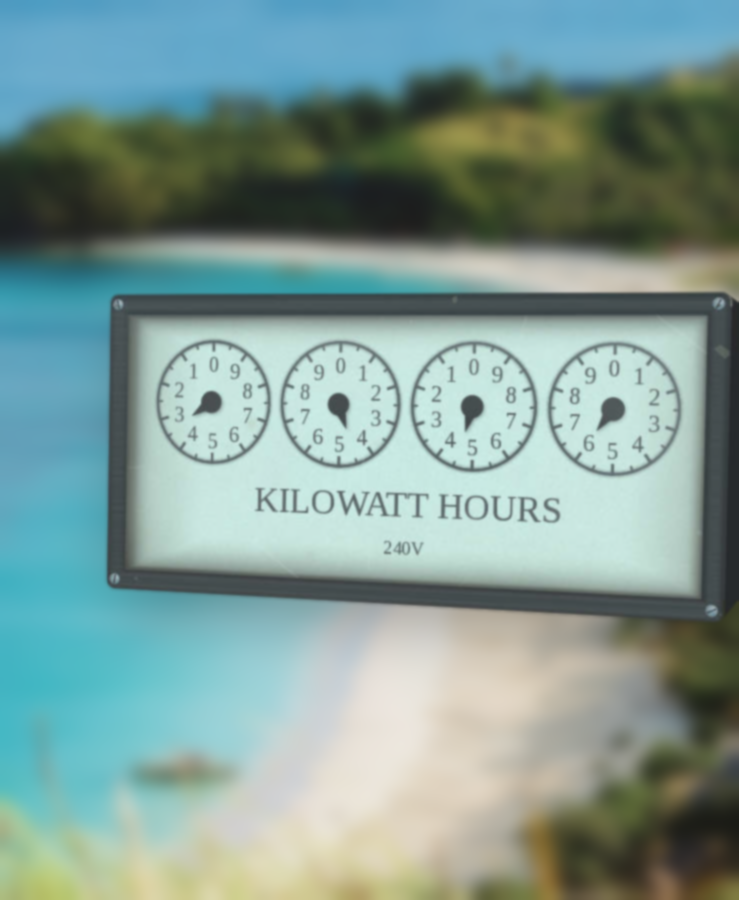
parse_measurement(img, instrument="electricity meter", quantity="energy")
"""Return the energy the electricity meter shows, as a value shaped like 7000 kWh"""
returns 3446 kWh
